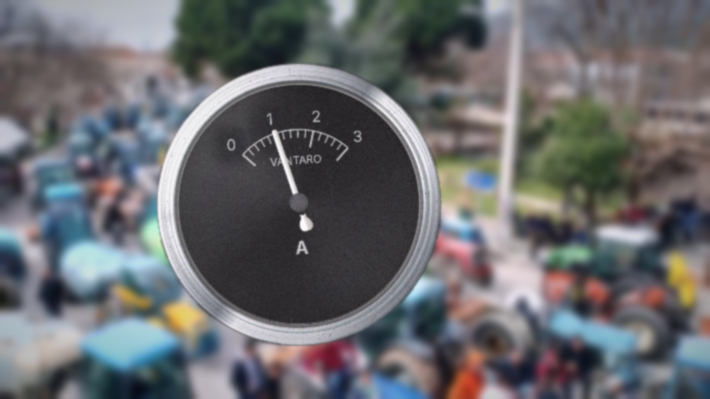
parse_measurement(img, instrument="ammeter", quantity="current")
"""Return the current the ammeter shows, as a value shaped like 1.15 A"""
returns 1 A
